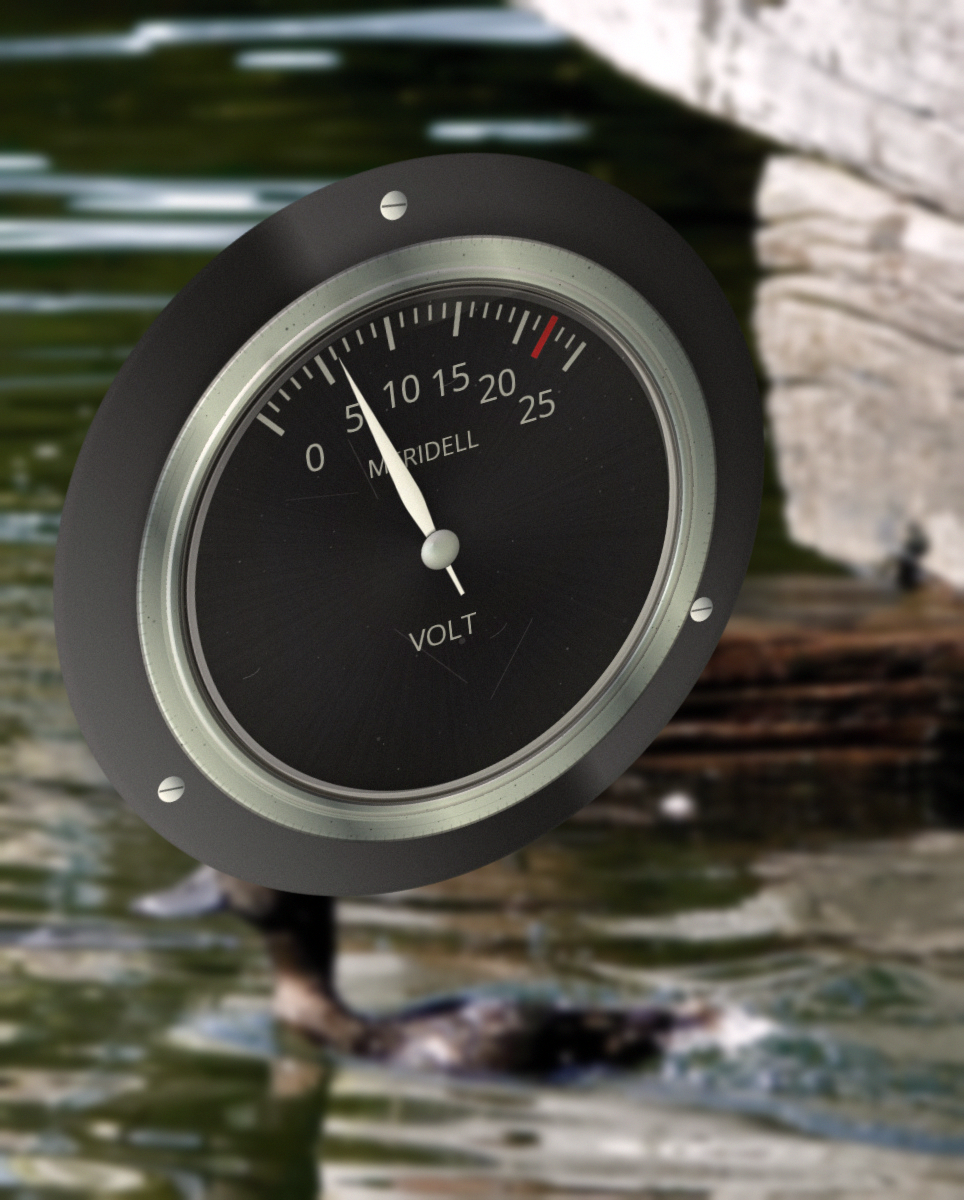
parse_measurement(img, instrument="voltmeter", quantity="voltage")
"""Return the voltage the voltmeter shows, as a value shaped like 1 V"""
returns 6 V
